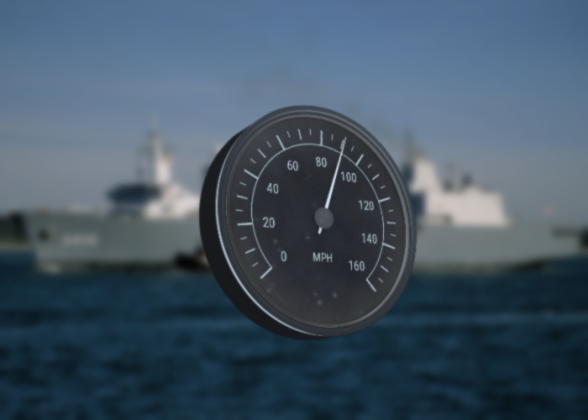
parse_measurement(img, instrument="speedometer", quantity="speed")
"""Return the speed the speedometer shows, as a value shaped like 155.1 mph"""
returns 90 mph
